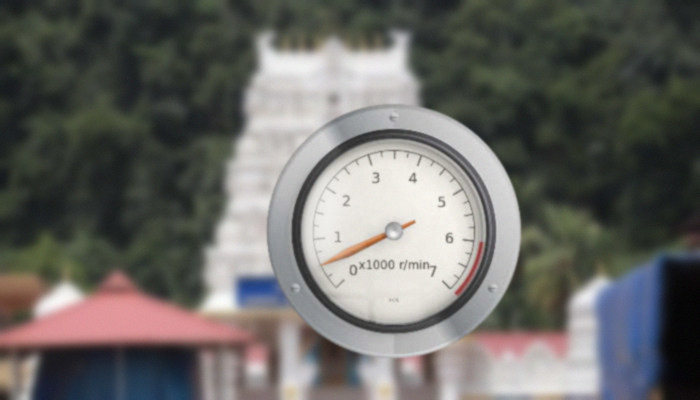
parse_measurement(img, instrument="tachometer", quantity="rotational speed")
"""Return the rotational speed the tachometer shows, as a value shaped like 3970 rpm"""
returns 500 rpm
